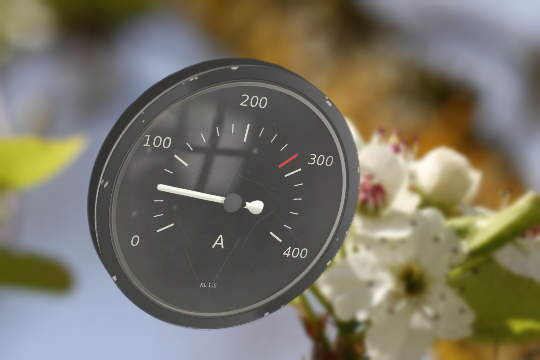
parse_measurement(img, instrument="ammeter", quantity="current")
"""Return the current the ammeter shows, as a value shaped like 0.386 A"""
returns 60 A
